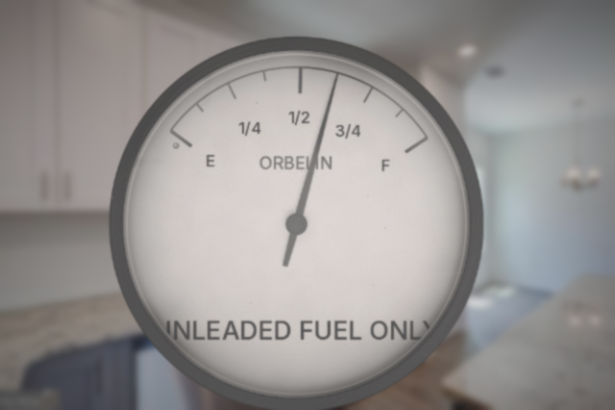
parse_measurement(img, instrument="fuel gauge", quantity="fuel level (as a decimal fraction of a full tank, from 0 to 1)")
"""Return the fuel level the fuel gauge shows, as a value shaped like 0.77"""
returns 0.625
